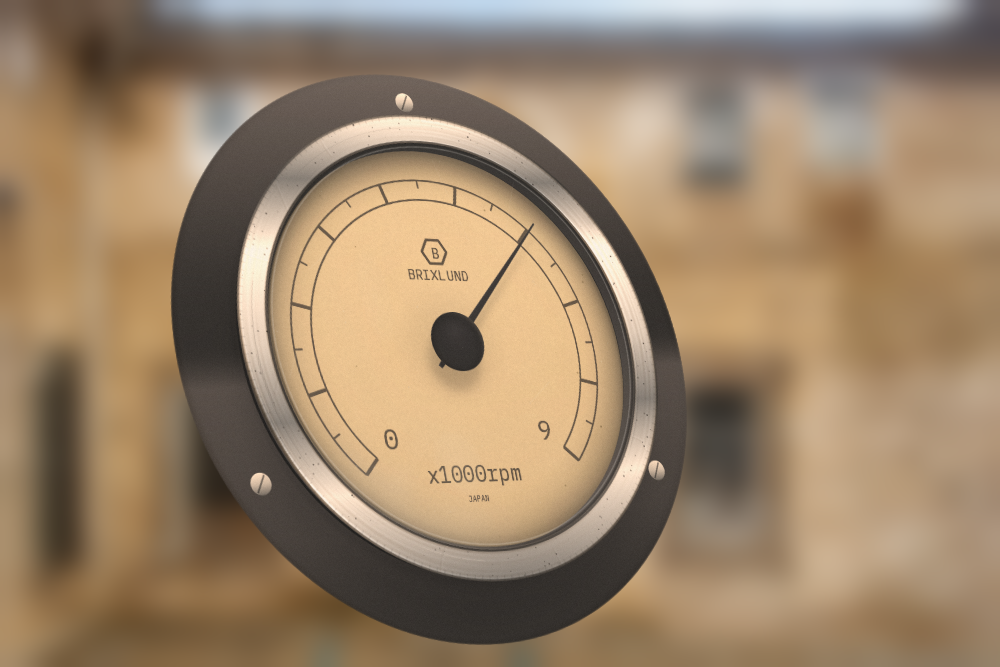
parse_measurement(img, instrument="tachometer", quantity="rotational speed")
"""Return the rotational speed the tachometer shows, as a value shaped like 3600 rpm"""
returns 6000 rpm
